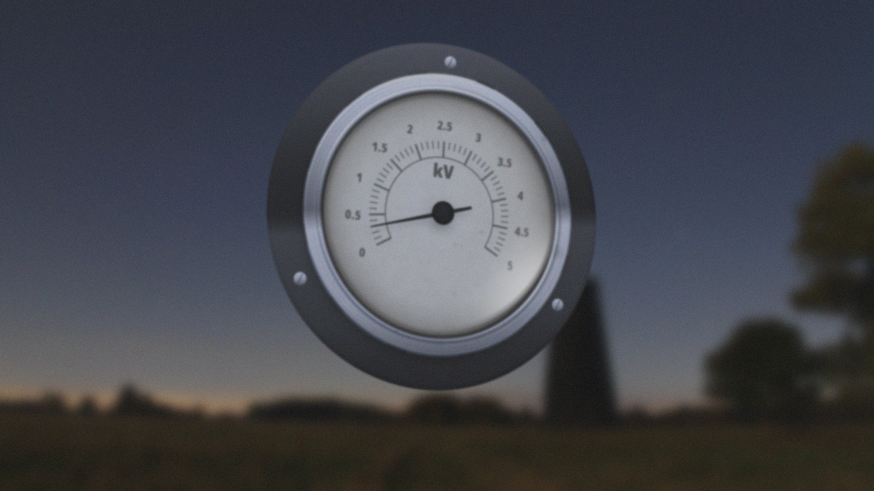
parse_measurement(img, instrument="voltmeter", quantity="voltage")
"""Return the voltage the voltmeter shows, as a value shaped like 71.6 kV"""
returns 0.3 kV
